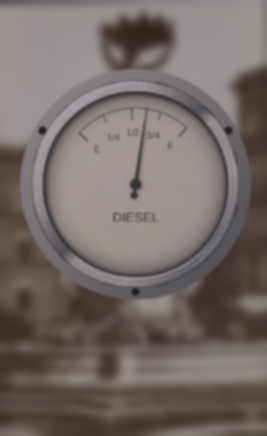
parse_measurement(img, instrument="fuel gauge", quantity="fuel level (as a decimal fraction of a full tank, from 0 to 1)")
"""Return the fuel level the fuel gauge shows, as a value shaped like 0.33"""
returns 0.625
